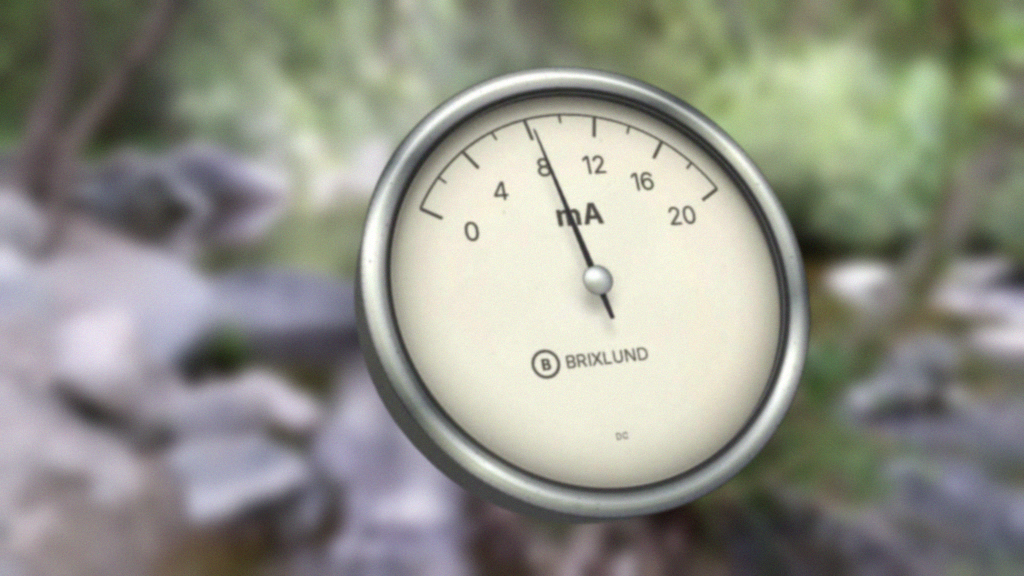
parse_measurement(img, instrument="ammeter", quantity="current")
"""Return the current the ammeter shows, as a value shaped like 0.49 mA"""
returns 8 mA
